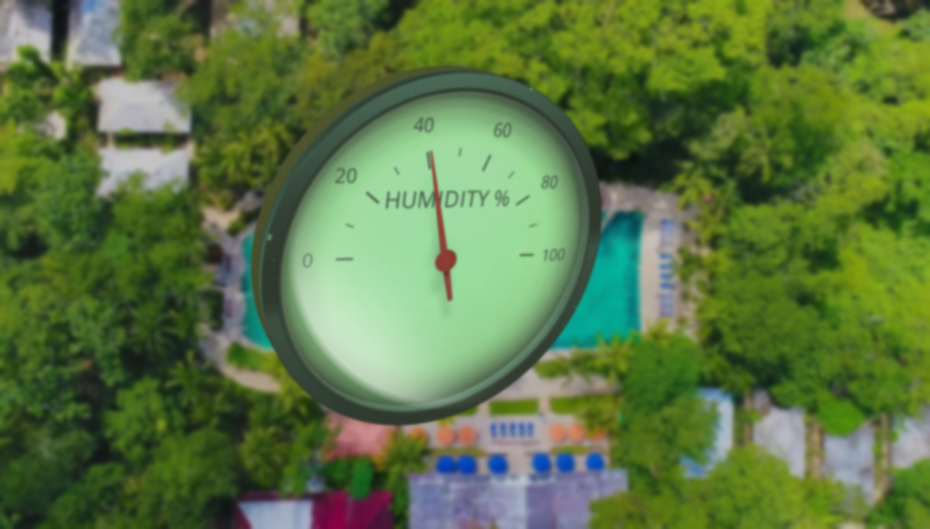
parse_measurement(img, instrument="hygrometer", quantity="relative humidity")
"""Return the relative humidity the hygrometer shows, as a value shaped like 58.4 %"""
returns 40 %
